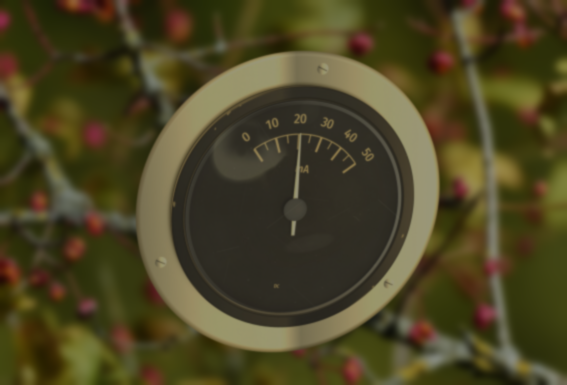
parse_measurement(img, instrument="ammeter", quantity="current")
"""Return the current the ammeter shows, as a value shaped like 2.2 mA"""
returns 20 mA
